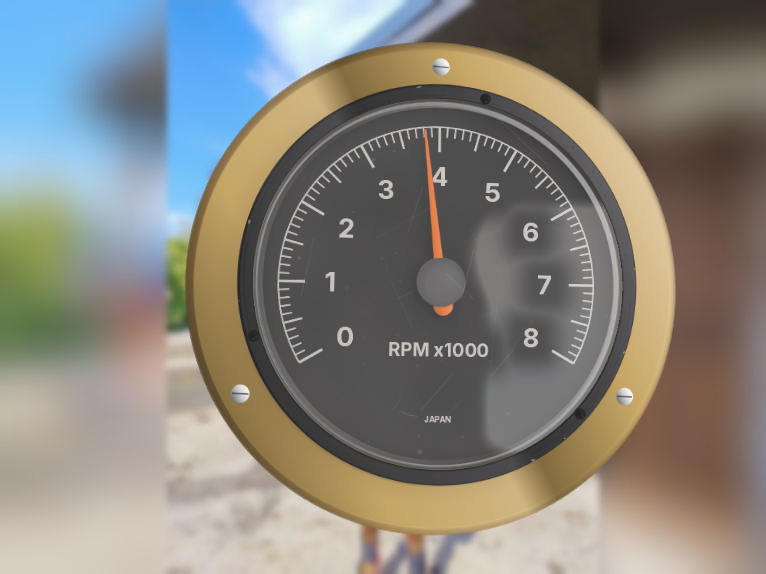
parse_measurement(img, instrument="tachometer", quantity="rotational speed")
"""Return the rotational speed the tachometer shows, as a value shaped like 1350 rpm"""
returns 3800 rpm
